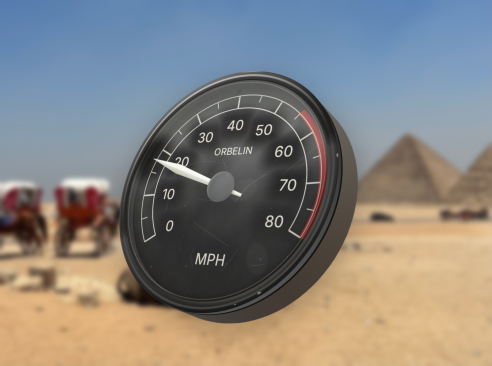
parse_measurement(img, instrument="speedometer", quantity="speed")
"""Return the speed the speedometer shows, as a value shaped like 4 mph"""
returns 17.5 mph
